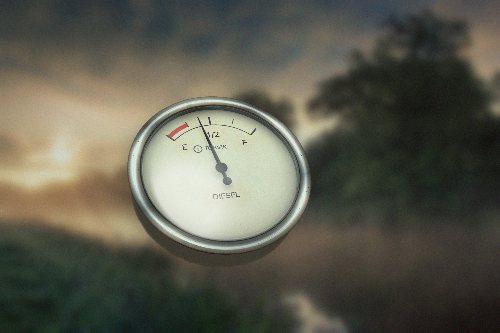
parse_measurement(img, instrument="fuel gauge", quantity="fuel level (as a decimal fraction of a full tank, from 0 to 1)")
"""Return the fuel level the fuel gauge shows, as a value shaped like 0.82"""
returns 0.375
